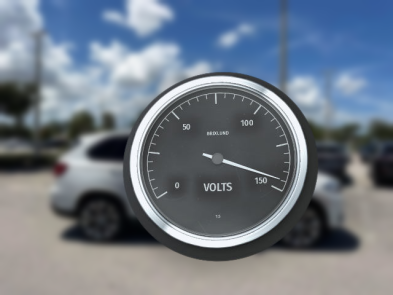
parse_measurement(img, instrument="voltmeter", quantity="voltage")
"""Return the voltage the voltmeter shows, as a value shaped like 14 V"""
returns 145 V
